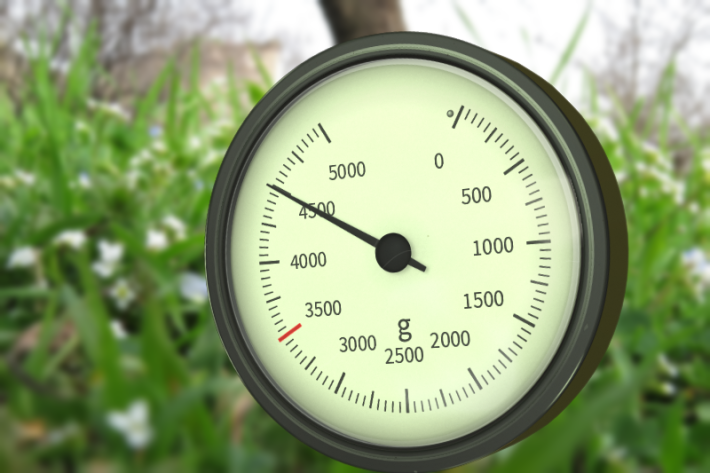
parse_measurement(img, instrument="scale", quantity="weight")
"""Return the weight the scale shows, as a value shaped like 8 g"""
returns 4500 g
